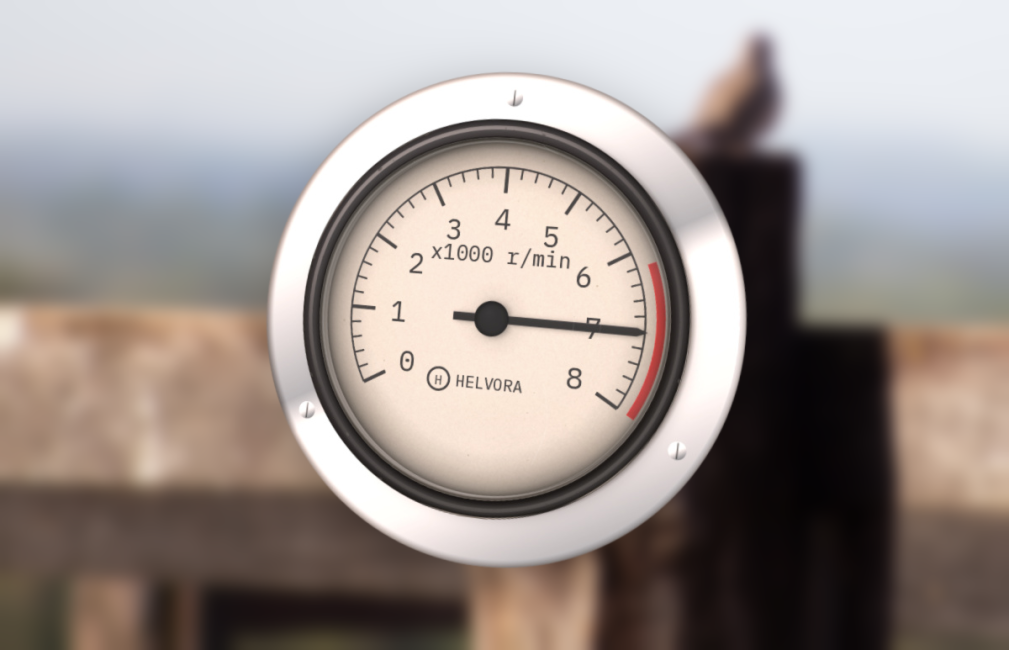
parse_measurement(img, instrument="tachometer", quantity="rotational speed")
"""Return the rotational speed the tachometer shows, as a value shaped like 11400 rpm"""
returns 7000 rpm
